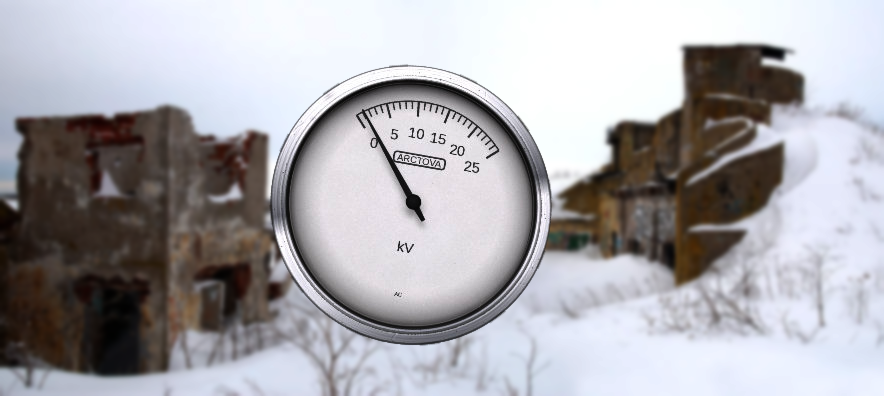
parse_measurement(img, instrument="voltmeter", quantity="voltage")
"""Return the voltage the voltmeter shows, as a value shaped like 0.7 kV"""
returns 1 kV
